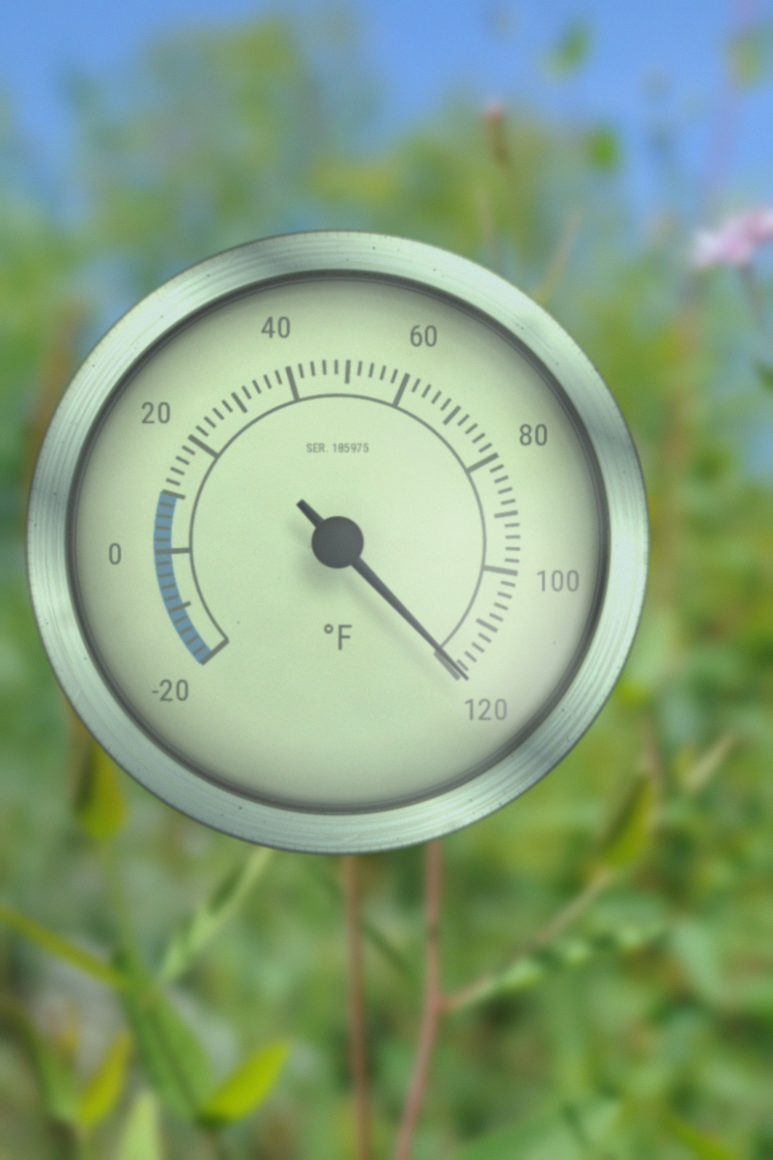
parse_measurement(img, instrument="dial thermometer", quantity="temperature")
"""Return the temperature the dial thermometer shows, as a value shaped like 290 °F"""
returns 119 °F
